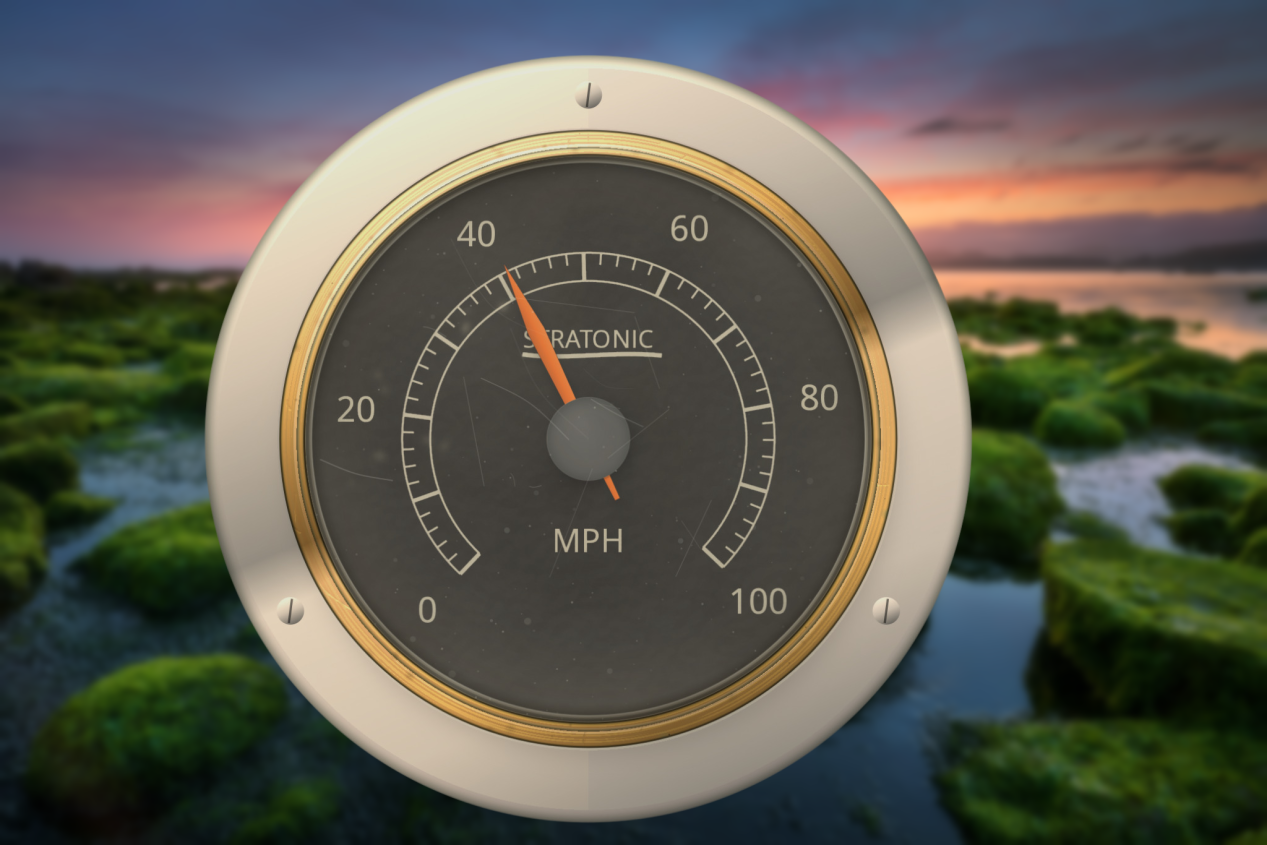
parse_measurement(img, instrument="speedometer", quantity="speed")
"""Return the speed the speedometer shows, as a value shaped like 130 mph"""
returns 41 mph
